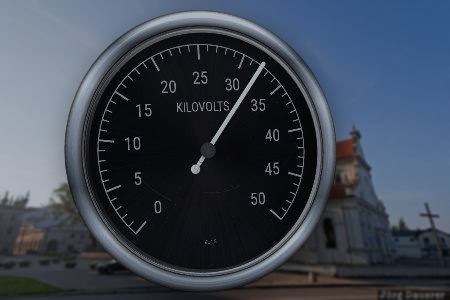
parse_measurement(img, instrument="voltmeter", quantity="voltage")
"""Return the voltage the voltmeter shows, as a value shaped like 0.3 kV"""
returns 32 kV
